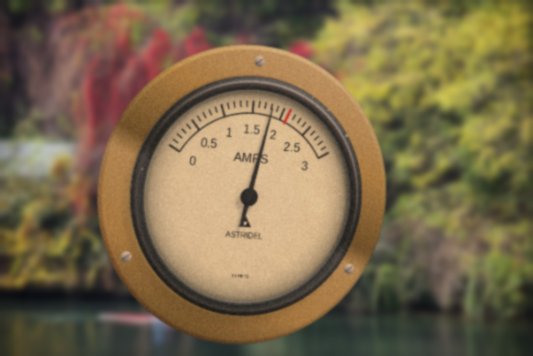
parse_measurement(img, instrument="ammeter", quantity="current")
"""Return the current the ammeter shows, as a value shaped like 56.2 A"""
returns 1.8 A
